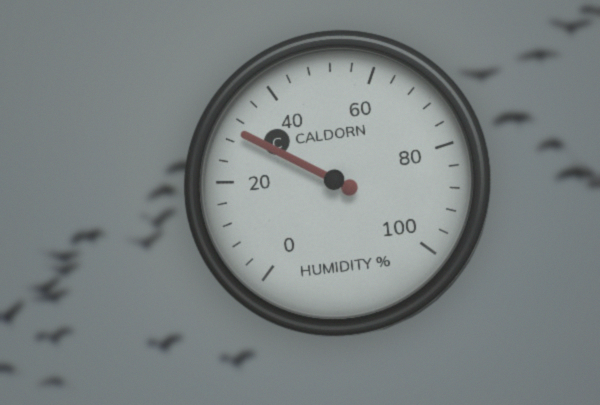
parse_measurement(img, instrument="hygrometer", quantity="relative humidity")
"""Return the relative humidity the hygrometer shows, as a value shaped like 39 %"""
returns 30 %
